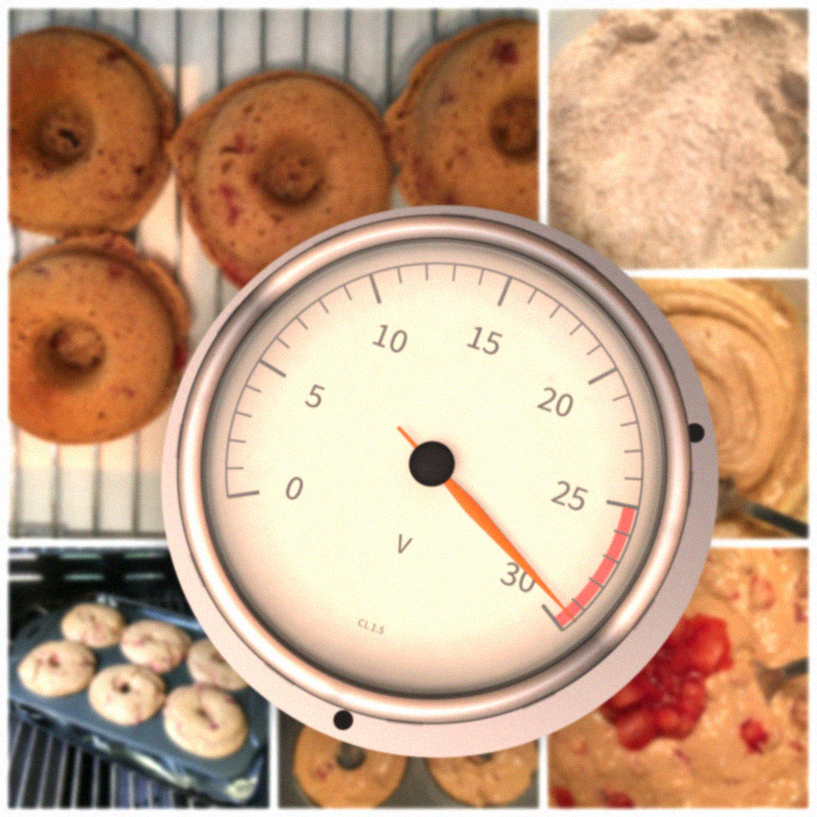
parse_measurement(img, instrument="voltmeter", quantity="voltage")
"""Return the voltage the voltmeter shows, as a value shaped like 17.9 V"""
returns 29.5 V
